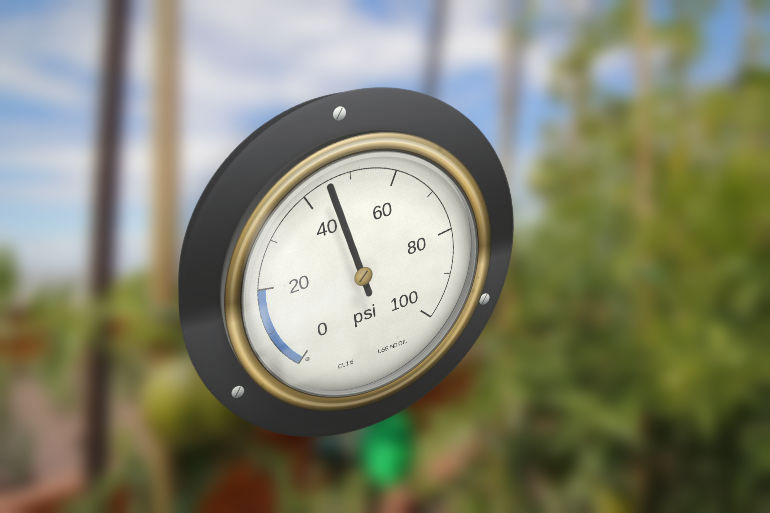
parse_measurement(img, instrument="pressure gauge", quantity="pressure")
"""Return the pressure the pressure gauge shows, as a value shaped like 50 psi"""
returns 45 psi
